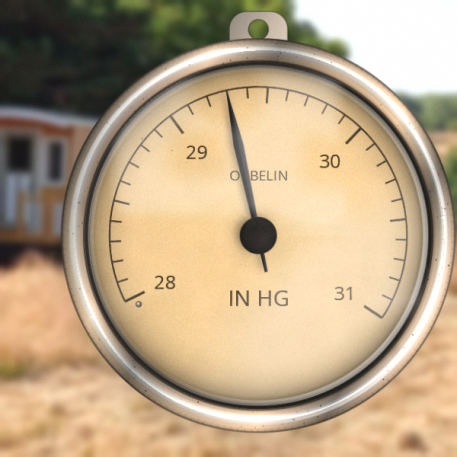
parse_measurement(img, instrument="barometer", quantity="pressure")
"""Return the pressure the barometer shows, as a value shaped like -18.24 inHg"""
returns 29.3 inHg
